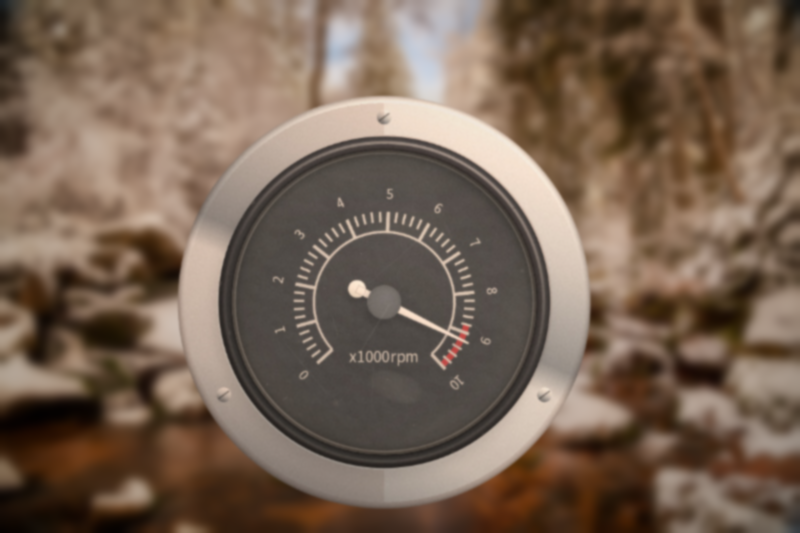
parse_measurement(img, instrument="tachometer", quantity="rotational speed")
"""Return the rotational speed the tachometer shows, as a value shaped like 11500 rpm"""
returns 9200 rpm
